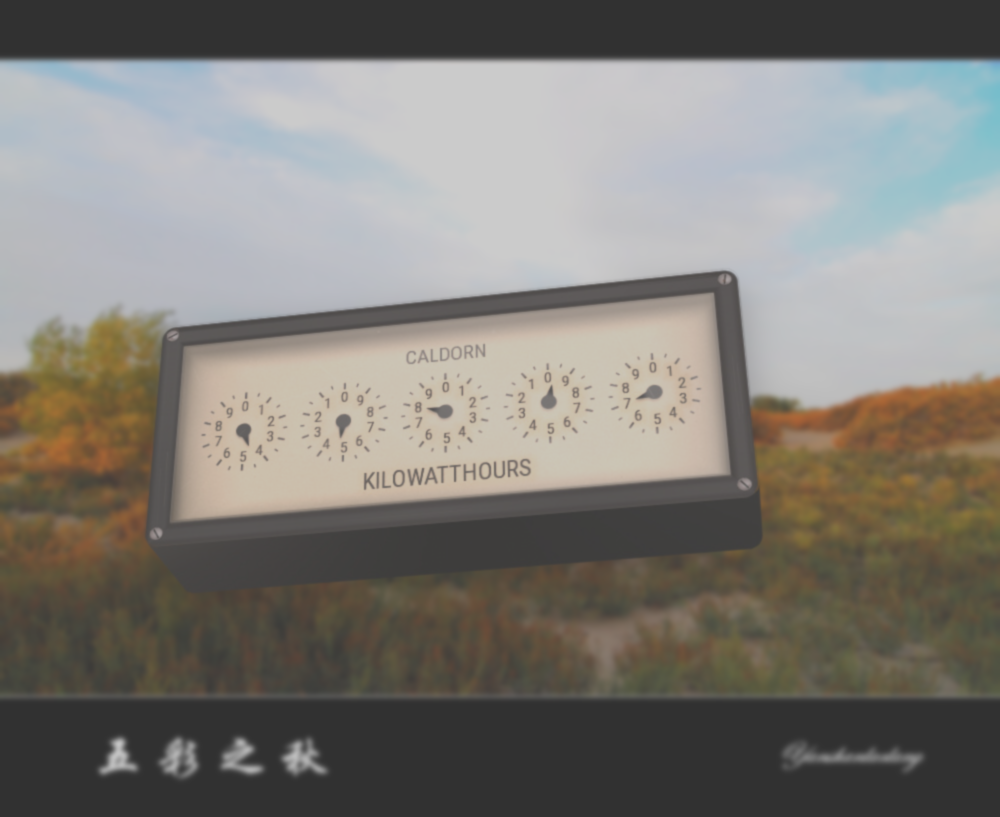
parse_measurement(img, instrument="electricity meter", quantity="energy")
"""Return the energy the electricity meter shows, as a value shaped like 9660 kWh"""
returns 44797 kWh
